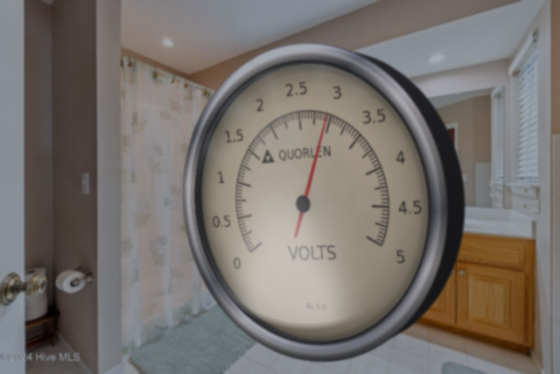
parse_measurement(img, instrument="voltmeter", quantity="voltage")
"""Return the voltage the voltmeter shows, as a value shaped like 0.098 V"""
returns 3 V
